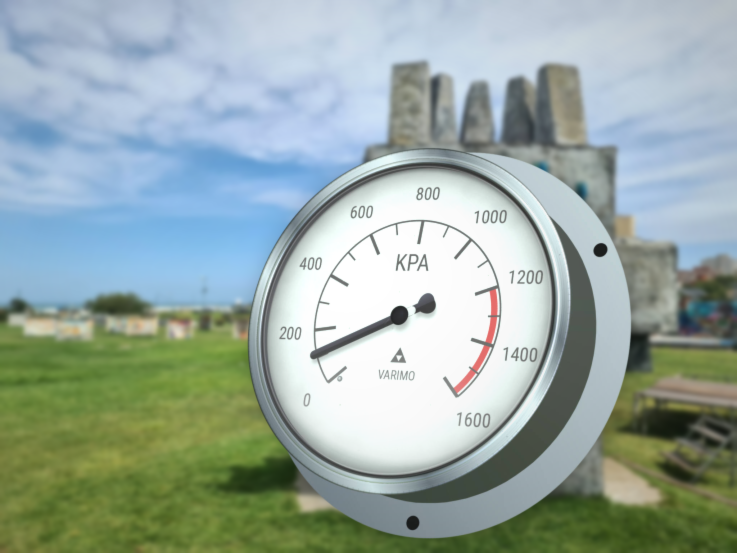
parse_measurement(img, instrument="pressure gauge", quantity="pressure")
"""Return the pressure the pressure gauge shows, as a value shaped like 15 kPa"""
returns 100 kPa
